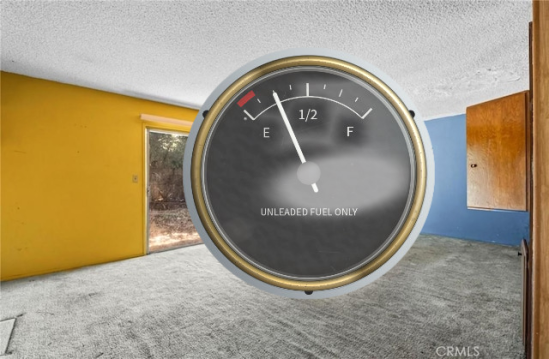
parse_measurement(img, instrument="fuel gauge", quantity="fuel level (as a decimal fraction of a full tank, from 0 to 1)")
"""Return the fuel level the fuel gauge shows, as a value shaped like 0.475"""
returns 0.25
